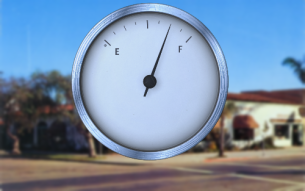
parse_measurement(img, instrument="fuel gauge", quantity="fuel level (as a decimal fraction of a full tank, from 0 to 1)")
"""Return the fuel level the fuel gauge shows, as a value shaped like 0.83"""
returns 0.75
